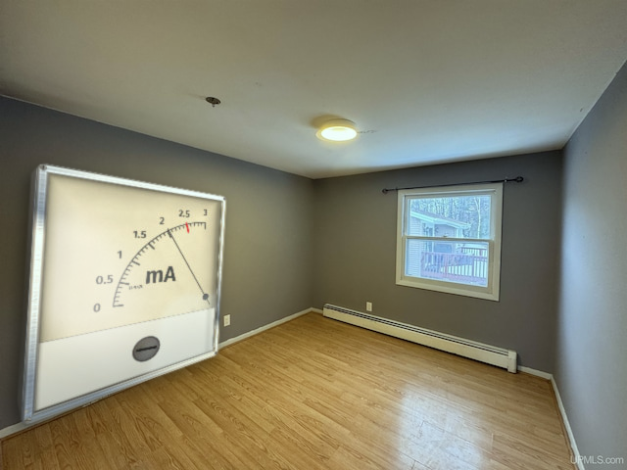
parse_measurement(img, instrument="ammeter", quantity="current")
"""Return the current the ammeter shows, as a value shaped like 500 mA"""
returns 2 mA
